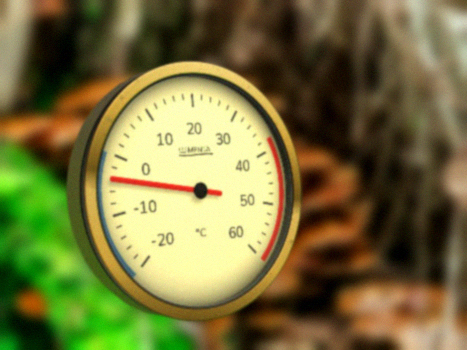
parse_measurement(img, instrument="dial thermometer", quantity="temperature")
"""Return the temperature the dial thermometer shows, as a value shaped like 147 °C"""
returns -4 °C
